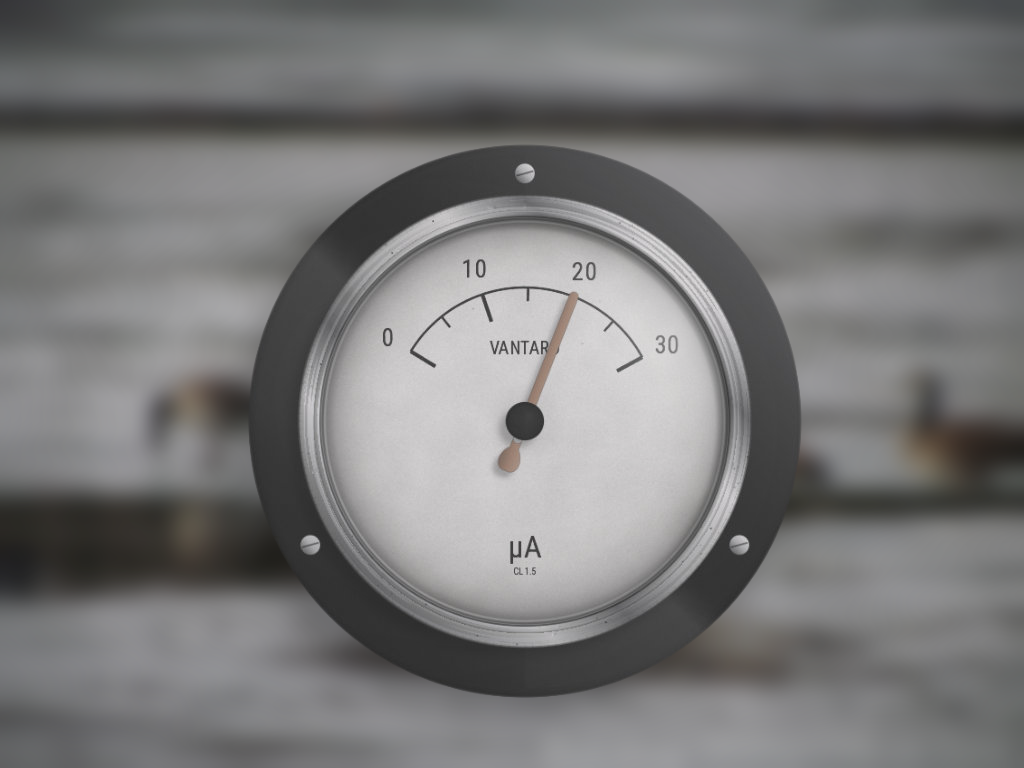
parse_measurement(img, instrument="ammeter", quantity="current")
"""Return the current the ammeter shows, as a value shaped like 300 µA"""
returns 20 µA
